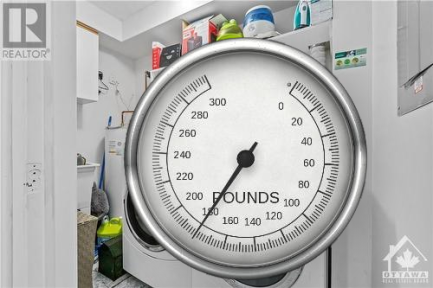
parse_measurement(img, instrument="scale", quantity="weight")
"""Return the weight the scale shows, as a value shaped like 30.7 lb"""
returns 180 lb
